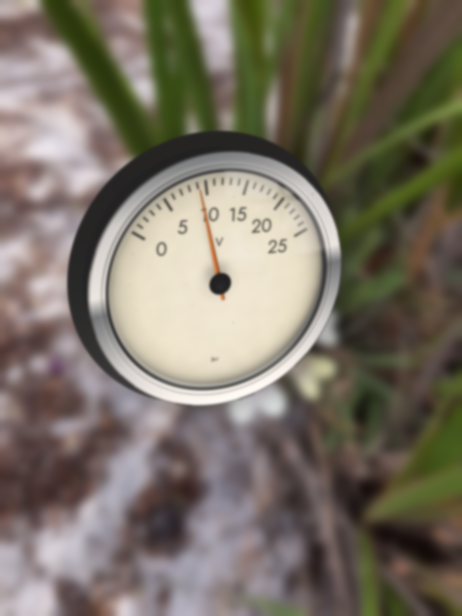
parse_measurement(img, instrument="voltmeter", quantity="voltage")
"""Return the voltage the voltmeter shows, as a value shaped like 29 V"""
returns 9 V
